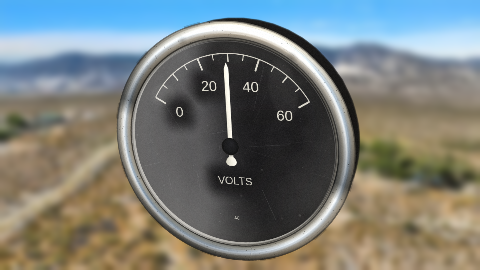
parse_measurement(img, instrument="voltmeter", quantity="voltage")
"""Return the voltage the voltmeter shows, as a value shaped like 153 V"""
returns 30 V
